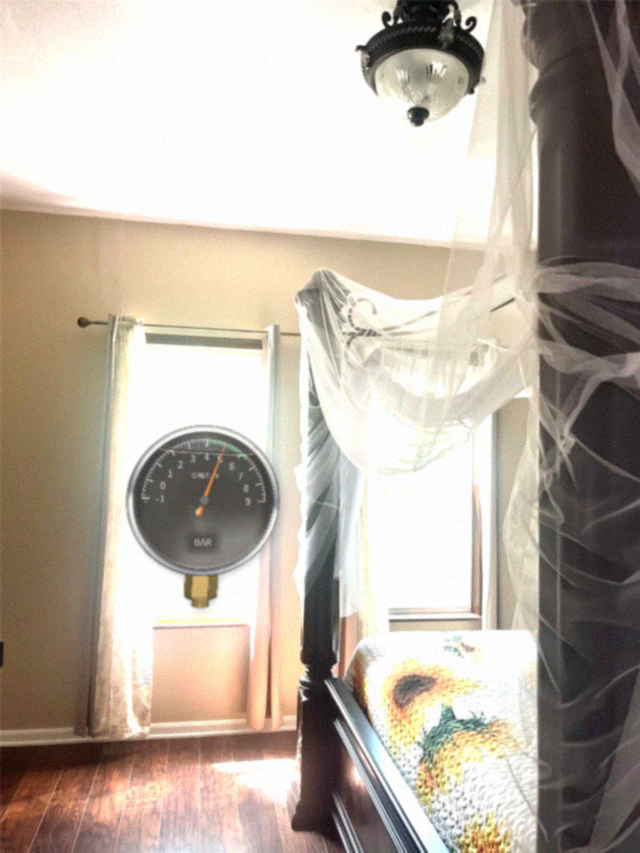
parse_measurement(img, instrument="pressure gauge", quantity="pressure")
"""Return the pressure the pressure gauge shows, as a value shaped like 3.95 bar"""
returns 5 bar
